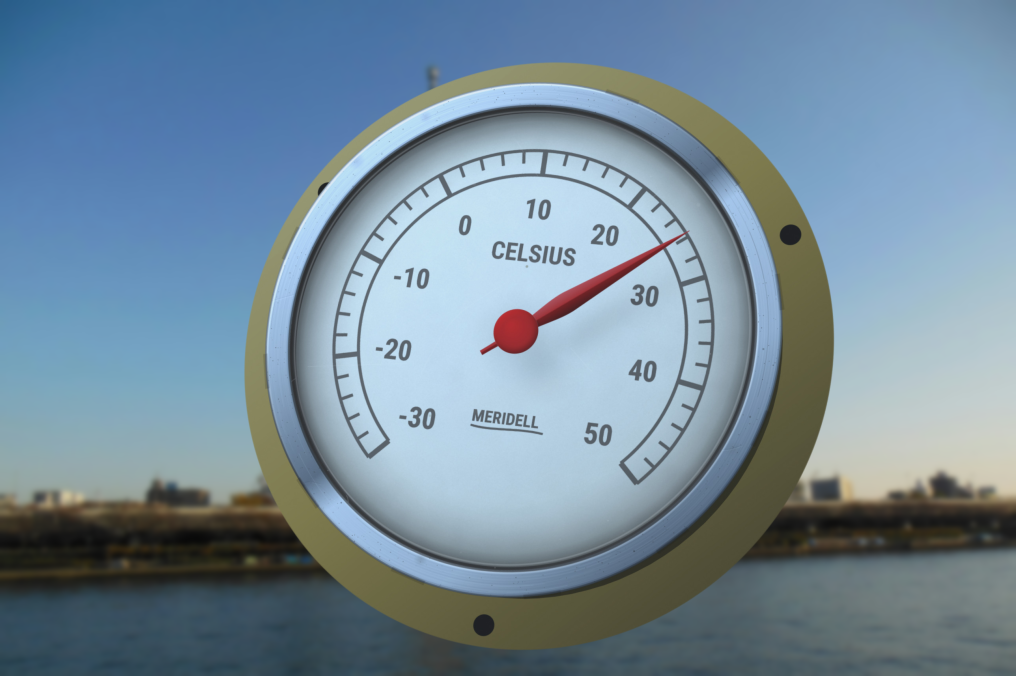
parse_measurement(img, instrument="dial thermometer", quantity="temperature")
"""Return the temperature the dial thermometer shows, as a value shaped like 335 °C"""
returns 26 °C
